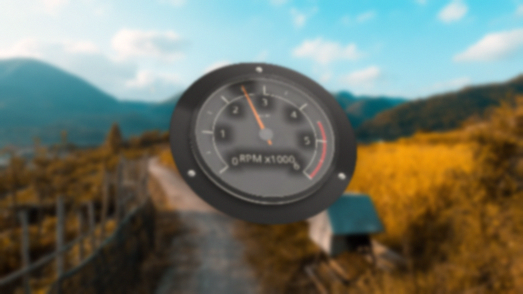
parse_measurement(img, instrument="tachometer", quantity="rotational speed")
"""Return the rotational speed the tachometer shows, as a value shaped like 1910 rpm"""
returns 2500 rpm
